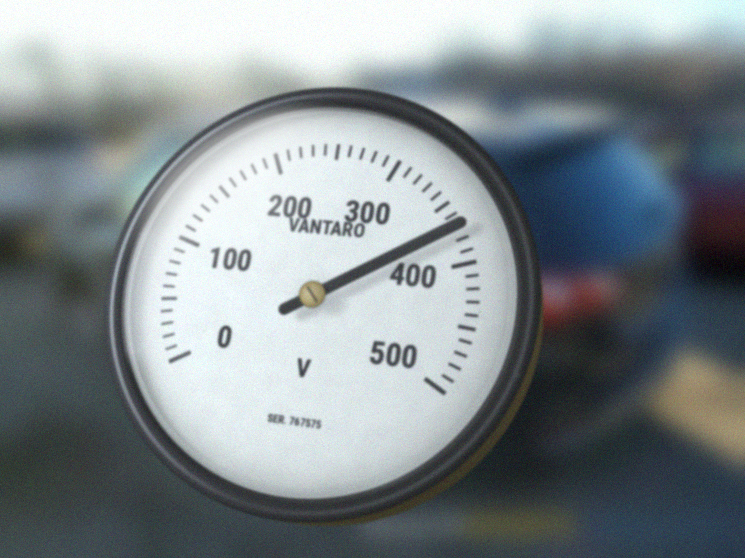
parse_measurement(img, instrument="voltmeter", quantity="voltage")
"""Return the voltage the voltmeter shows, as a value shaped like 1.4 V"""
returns 370 V
